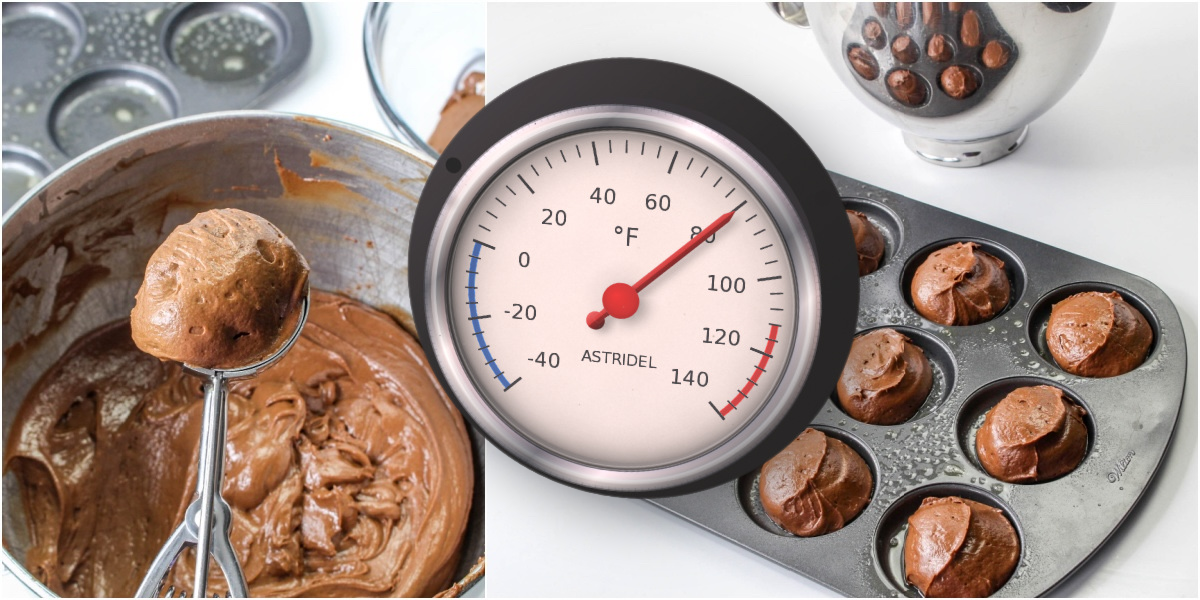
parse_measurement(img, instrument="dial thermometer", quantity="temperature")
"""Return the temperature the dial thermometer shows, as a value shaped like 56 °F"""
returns 80 °F
